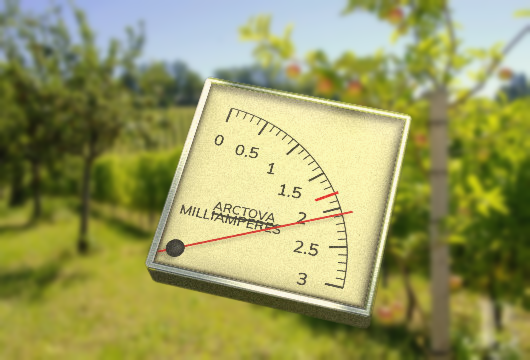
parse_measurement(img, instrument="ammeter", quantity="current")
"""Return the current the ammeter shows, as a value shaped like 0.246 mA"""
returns 2.1 mA
